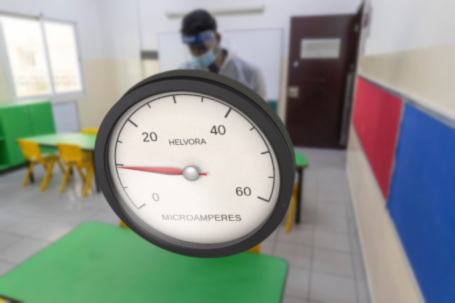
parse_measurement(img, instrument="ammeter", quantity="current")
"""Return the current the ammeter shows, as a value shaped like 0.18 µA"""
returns 10 µA
